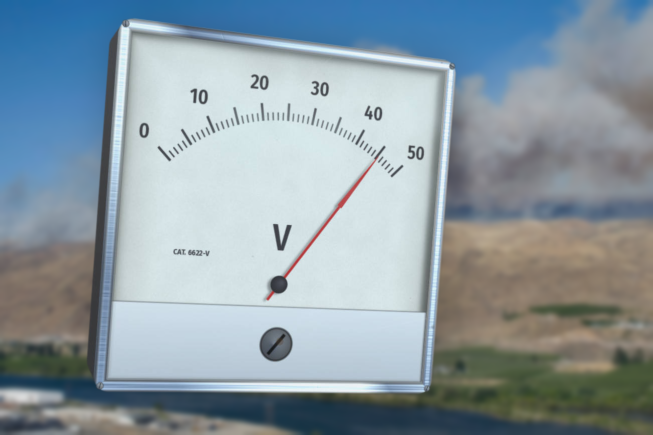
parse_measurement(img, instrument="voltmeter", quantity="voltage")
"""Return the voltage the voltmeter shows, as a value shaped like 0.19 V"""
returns 45 V
